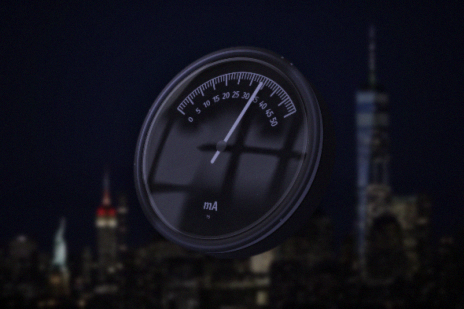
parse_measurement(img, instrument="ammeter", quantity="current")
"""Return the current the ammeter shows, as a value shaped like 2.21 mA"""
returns 35 mA
